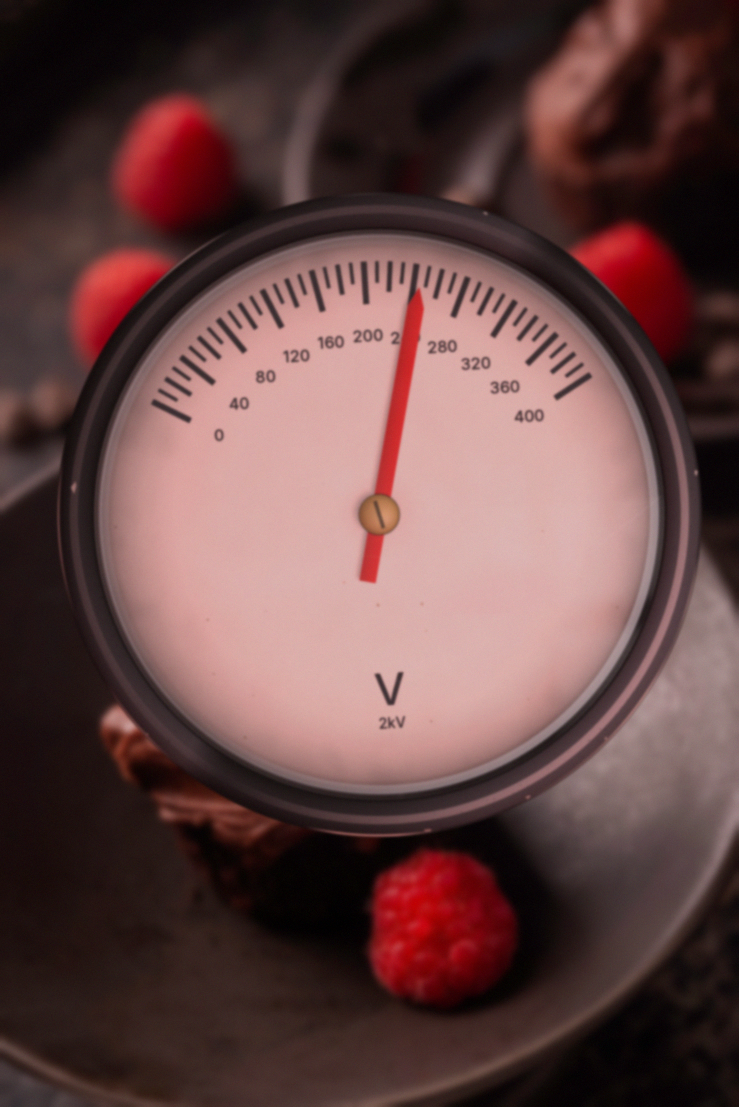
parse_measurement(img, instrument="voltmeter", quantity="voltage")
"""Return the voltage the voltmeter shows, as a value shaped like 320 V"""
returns 245 V
